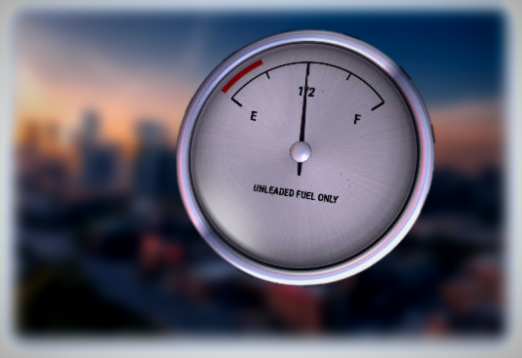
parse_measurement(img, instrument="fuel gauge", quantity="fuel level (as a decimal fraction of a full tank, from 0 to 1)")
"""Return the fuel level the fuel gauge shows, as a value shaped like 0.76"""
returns 0.5
